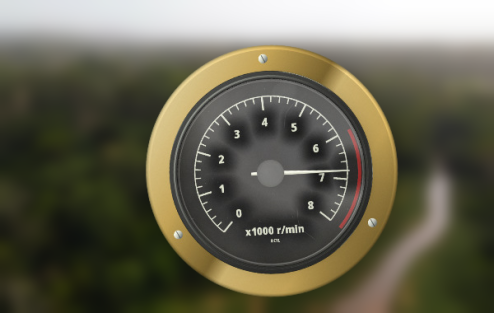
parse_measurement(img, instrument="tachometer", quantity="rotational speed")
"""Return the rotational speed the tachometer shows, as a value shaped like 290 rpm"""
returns 6800 rpm
